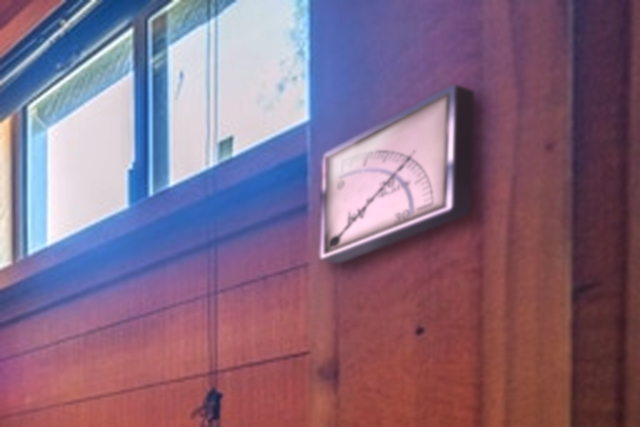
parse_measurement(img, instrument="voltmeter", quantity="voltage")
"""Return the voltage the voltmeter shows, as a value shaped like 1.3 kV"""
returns 20 kV
